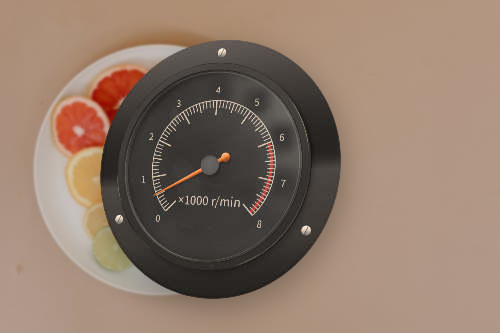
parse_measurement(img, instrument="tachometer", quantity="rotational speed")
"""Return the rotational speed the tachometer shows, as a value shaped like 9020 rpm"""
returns 500 rpm
